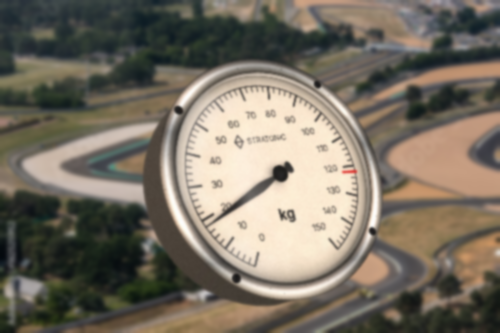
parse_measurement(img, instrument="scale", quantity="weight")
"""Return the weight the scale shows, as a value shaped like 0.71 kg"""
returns 18 kg
